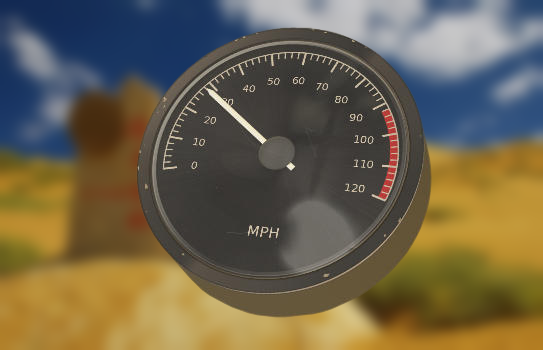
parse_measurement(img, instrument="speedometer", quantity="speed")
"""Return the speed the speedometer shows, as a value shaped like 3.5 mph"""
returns 28 mph
